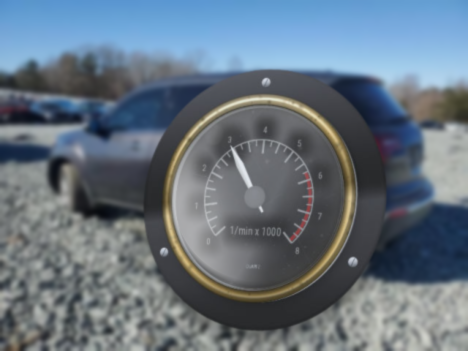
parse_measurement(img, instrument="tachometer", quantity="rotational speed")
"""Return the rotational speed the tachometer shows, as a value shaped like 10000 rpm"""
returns 3000 rpm
